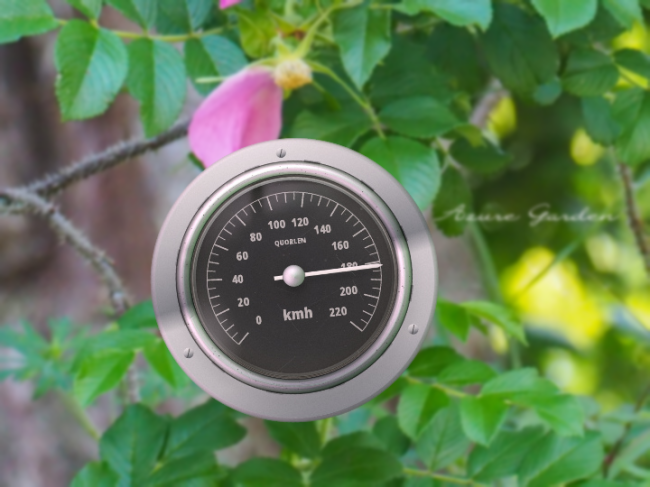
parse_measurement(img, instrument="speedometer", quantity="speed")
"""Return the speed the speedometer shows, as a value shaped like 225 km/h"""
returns 182.5 km/h
